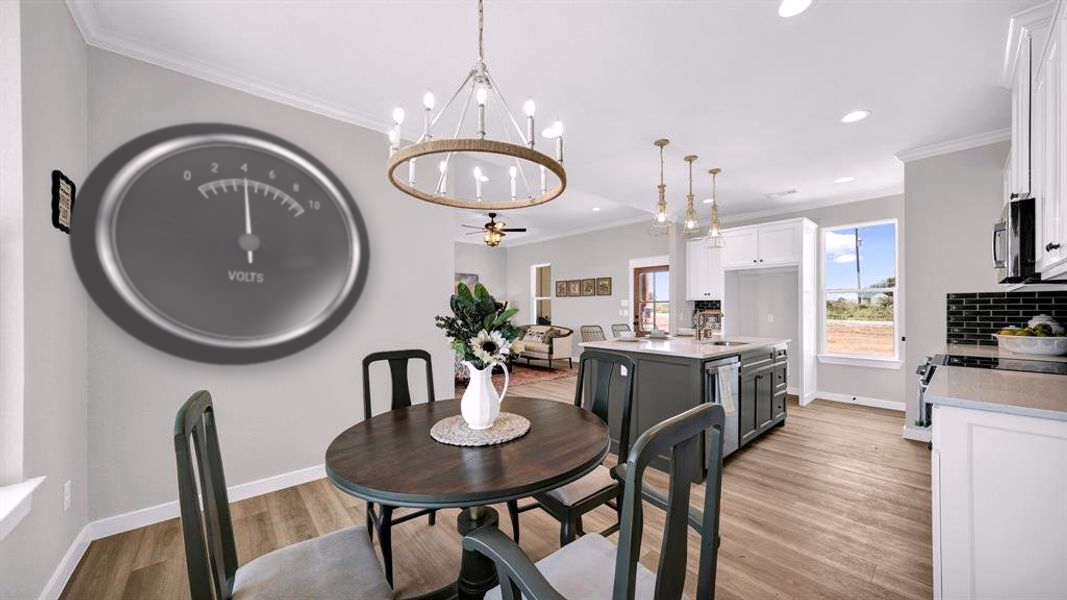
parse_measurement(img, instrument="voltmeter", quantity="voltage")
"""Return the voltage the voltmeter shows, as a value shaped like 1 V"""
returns 4 V
